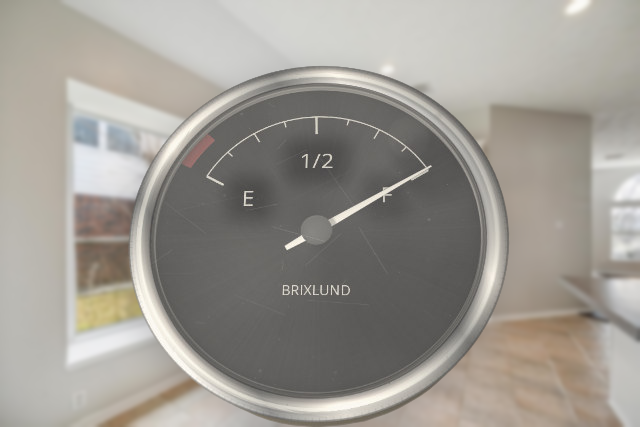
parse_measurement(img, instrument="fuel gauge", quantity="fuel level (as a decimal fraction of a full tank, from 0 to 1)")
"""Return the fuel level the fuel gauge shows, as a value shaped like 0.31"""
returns 1
